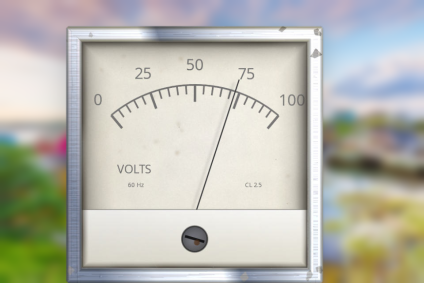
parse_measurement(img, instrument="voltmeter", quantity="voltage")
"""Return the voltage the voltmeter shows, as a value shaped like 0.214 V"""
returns 72.5 V
